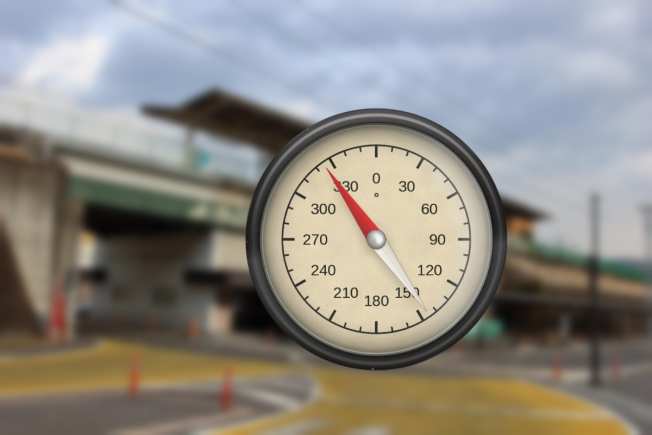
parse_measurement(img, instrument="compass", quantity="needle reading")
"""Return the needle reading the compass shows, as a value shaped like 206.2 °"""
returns 325 °
